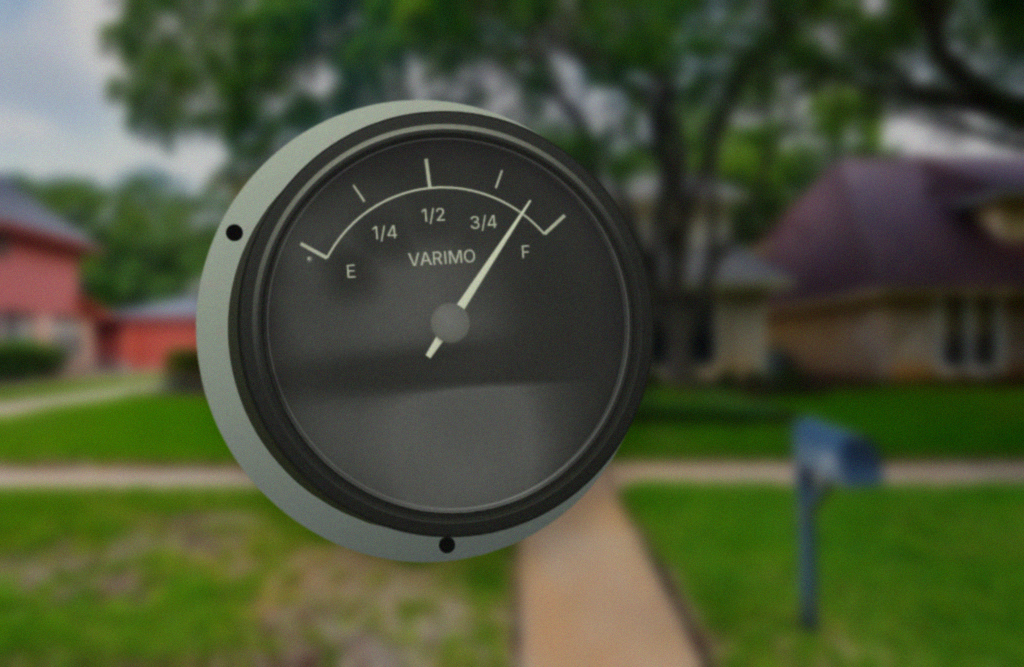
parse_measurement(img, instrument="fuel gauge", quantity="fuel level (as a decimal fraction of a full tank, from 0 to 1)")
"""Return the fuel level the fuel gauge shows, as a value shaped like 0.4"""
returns 0.875
